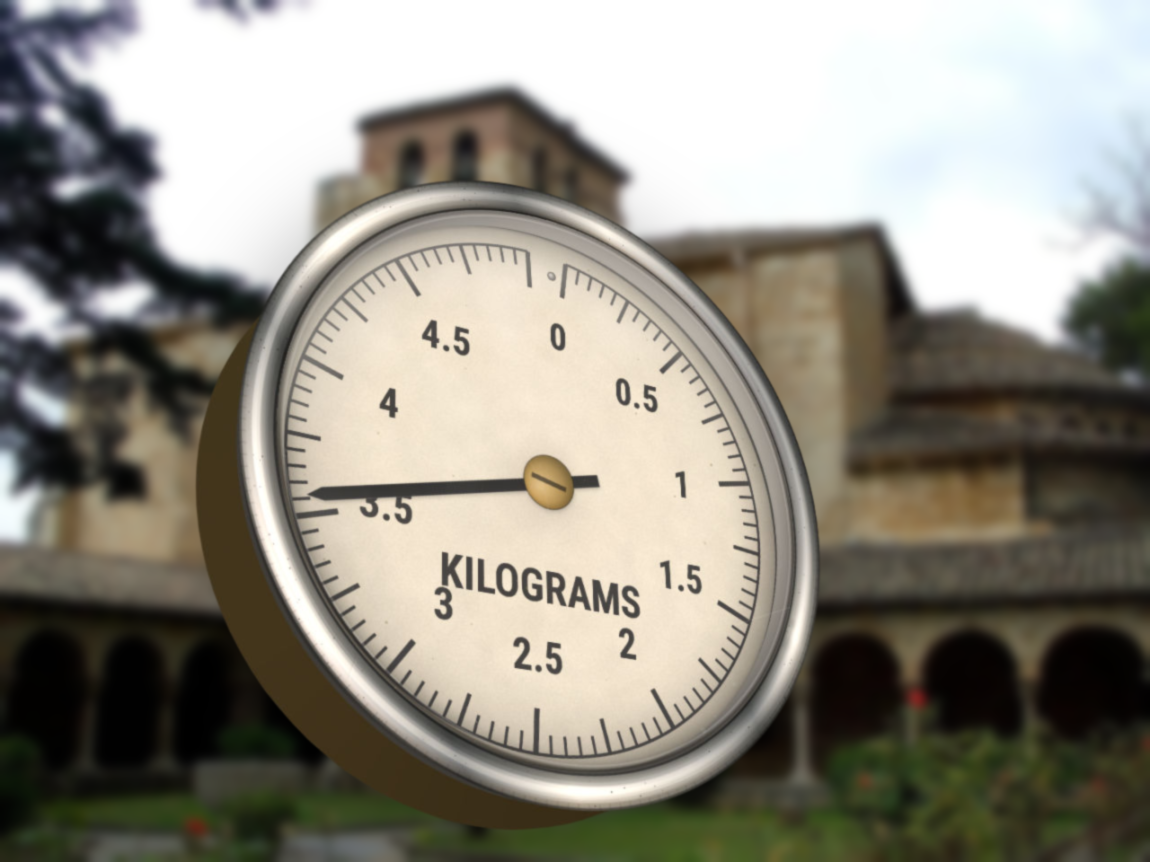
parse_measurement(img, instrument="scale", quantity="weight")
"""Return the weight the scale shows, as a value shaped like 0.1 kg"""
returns 3.55 kg
